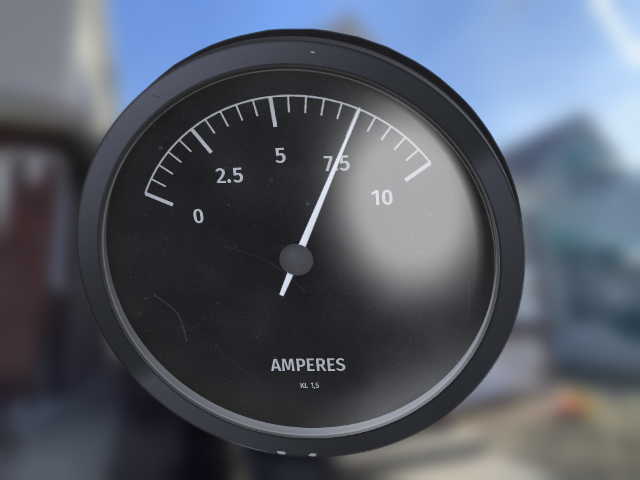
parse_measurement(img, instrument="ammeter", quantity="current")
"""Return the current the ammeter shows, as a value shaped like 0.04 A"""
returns 7.5 A
